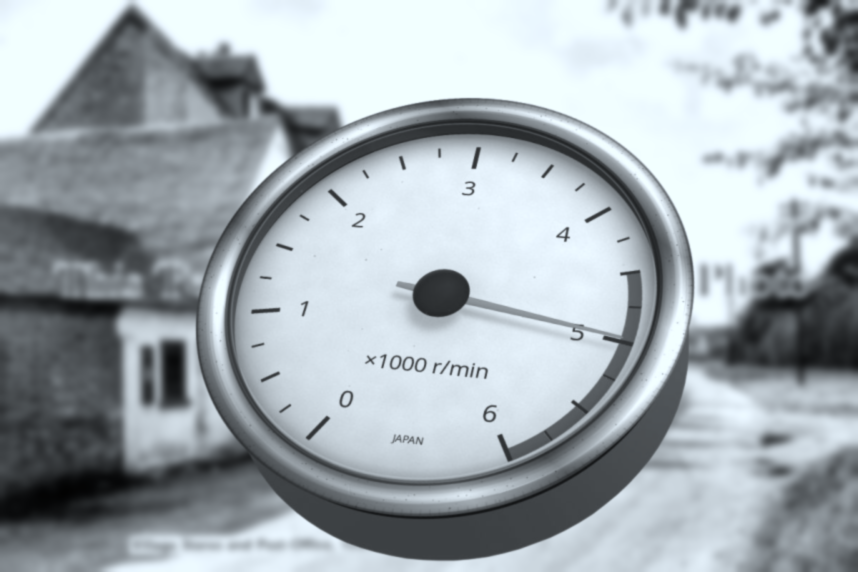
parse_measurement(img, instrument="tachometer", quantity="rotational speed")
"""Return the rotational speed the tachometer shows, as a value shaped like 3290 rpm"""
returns 5000 rpm
